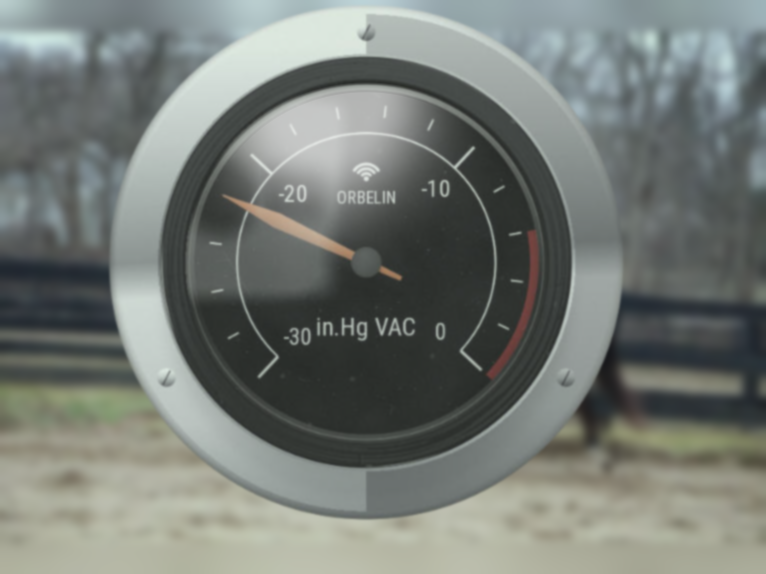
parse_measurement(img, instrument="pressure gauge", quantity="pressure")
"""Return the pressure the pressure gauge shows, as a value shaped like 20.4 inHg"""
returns -22 inHg
